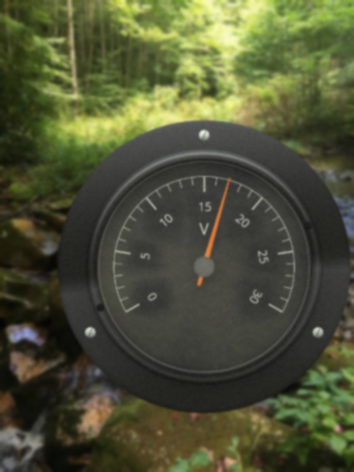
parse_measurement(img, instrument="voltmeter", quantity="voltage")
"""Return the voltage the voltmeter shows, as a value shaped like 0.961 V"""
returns 17 V
